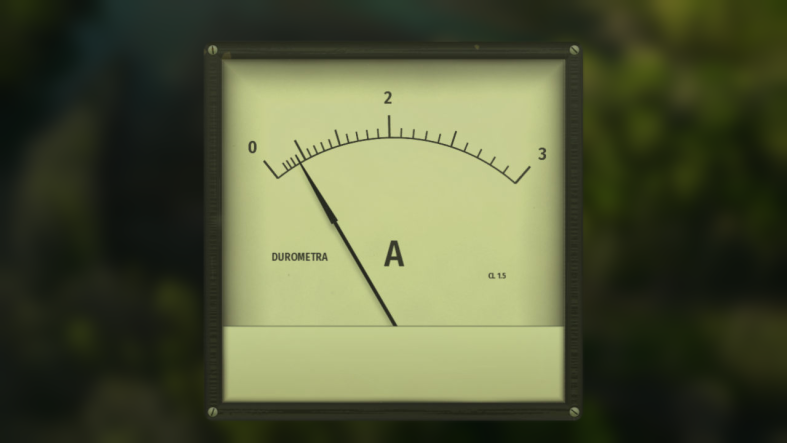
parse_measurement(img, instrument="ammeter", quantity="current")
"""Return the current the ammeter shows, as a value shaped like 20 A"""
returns 0.9 A
